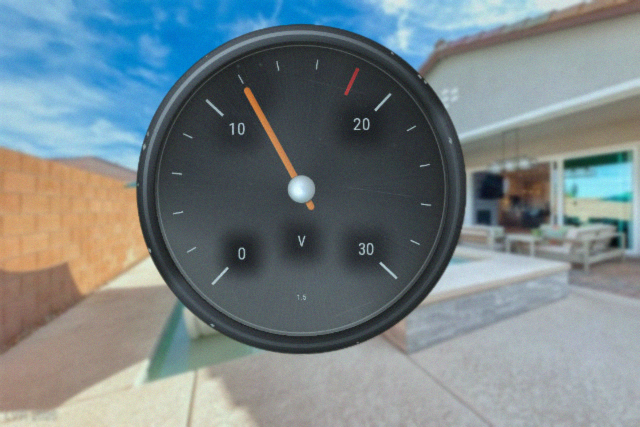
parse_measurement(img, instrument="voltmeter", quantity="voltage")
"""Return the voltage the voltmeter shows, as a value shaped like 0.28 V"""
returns 12 V
